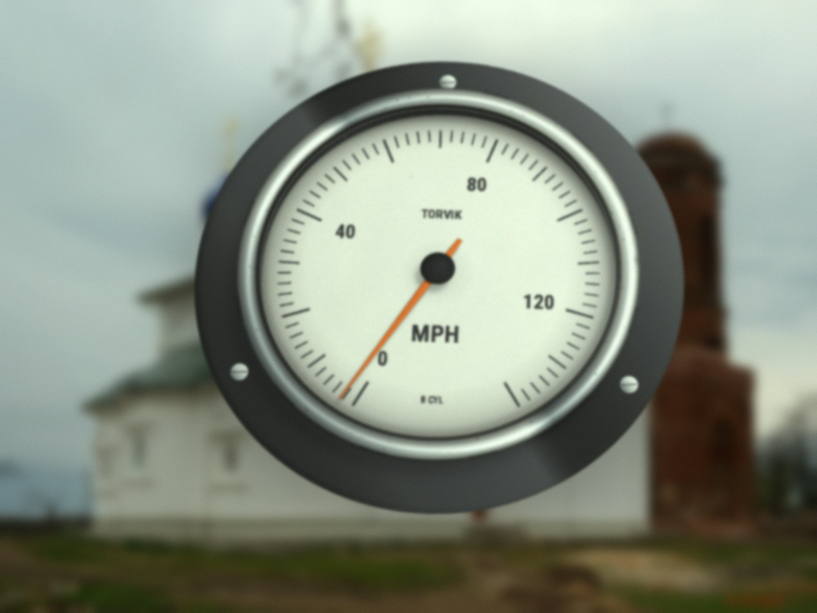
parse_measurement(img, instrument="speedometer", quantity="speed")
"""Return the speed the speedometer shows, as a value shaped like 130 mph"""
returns 2 mph
